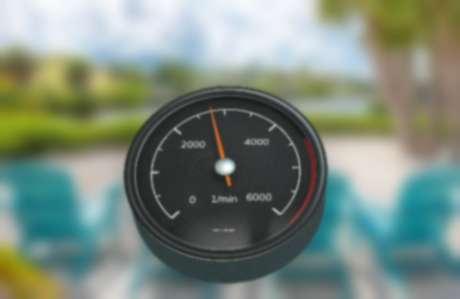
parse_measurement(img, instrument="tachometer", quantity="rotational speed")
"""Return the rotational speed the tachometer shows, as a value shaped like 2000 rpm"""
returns 2750 rpm
